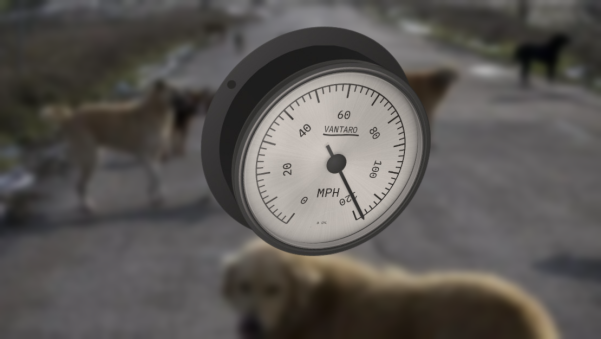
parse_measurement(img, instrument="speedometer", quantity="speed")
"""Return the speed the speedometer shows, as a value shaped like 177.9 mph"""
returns 118 mph
